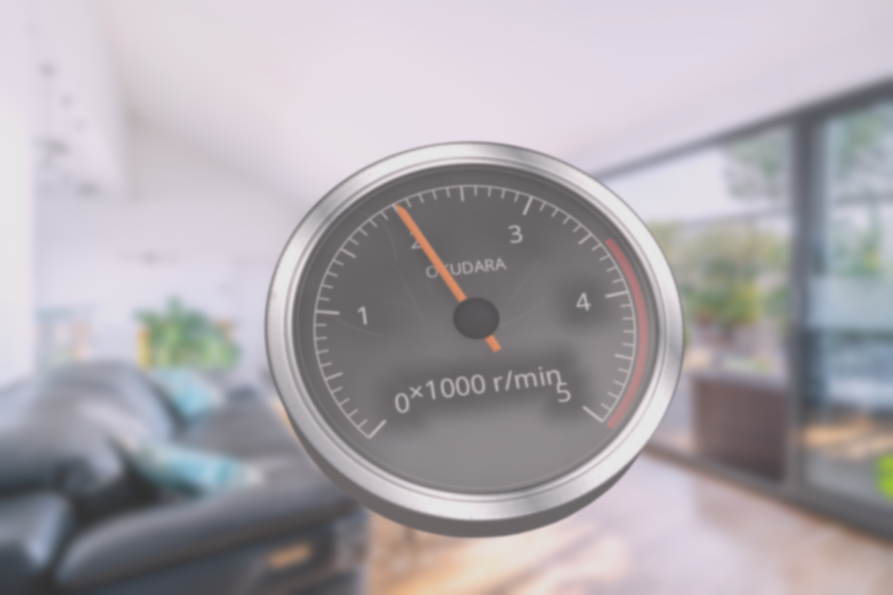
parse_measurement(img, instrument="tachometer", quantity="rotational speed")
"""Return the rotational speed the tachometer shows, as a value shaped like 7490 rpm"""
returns 2000 rpm
